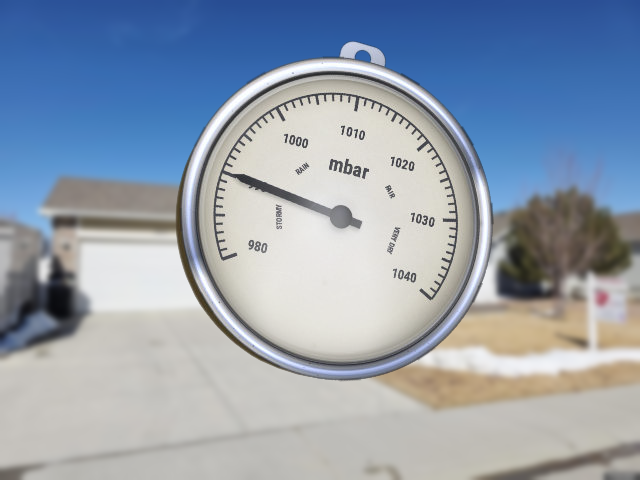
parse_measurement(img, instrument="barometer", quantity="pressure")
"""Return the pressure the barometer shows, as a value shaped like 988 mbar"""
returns 990 mbar
